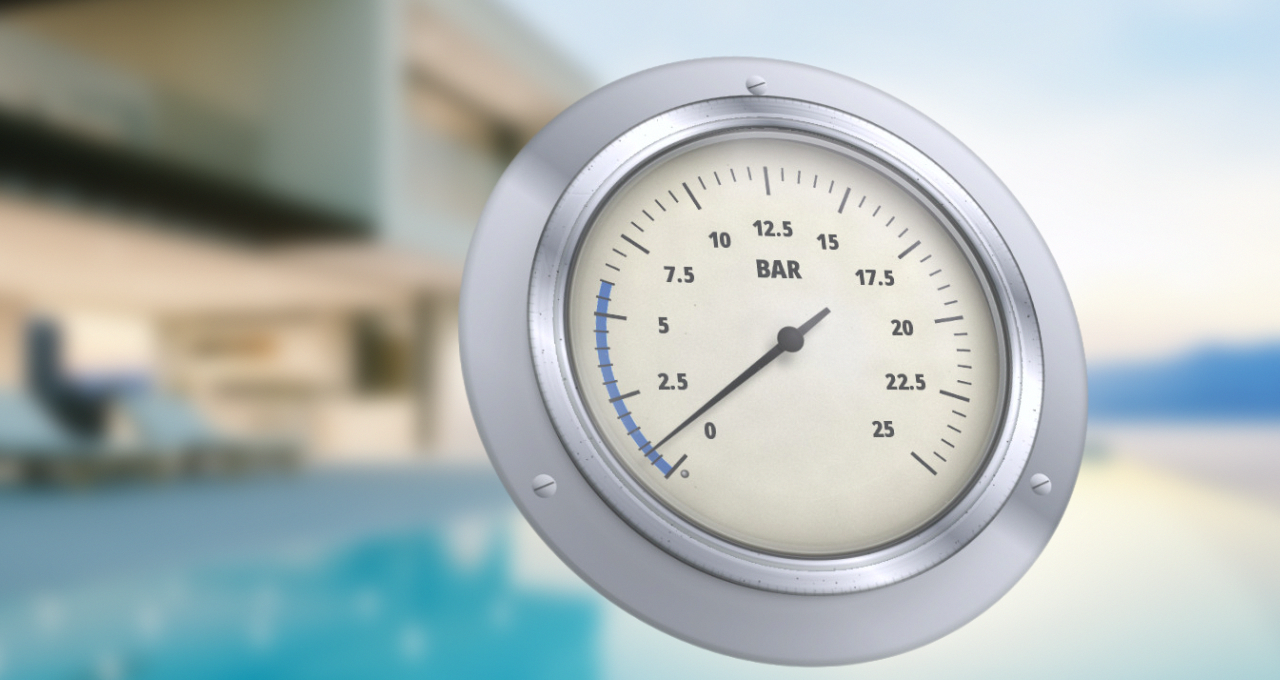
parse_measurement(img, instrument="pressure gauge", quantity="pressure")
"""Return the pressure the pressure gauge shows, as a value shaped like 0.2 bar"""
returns 0.75 bar
